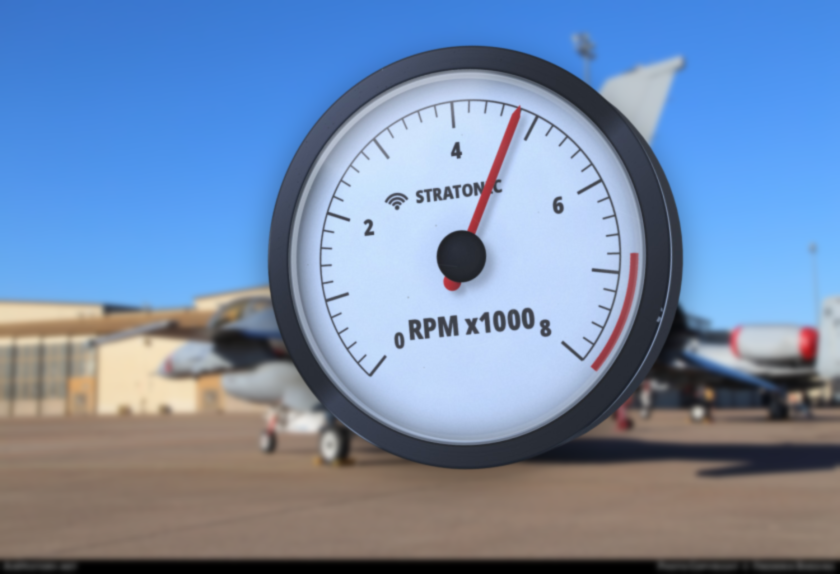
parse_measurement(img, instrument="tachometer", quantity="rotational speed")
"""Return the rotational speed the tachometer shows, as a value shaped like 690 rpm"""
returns 4800 rpm
